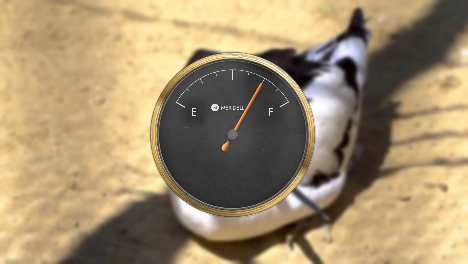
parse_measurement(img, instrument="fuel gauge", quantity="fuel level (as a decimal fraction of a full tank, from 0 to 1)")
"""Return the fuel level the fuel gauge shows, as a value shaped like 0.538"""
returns 0.75
